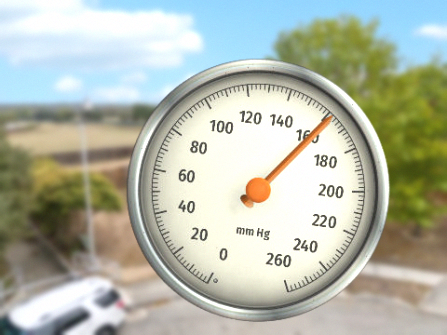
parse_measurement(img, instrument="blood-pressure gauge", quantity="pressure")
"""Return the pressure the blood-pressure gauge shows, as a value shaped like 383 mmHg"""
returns 162 mmHg
